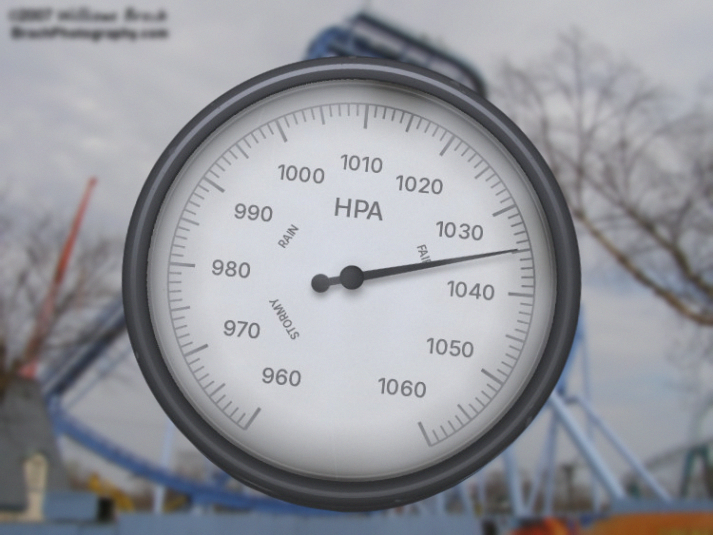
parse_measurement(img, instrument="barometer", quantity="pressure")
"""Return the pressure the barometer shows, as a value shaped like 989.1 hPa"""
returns 1035 hPa
